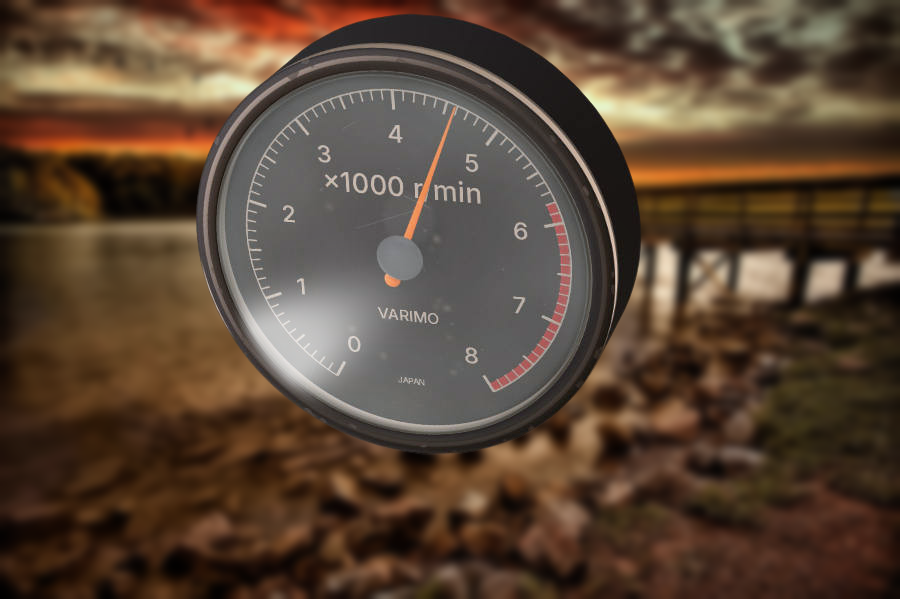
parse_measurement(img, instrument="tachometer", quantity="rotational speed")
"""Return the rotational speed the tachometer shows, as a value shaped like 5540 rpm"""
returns 4600 rpm
